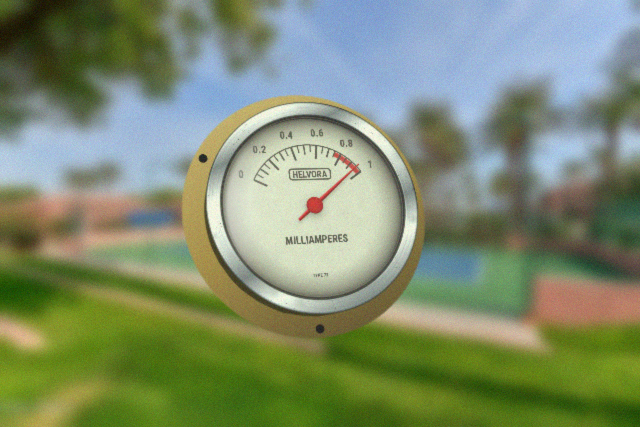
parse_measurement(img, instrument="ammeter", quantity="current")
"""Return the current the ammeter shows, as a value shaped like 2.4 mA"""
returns 0.95 mA
